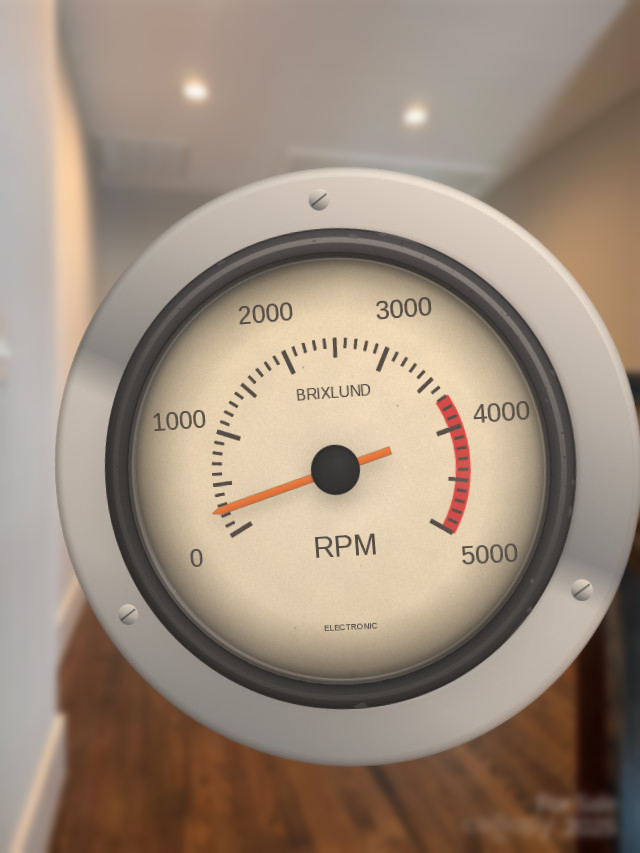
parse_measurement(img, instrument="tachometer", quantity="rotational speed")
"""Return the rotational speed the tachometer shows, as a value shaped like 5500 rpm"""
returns 250 rpm
